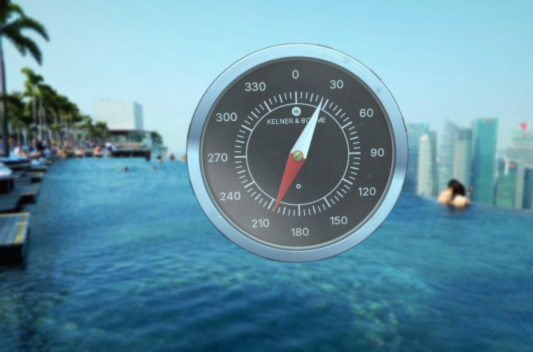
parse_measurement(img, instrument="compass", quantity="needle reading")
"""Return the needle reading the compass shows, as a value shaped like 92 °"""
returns 205 °
